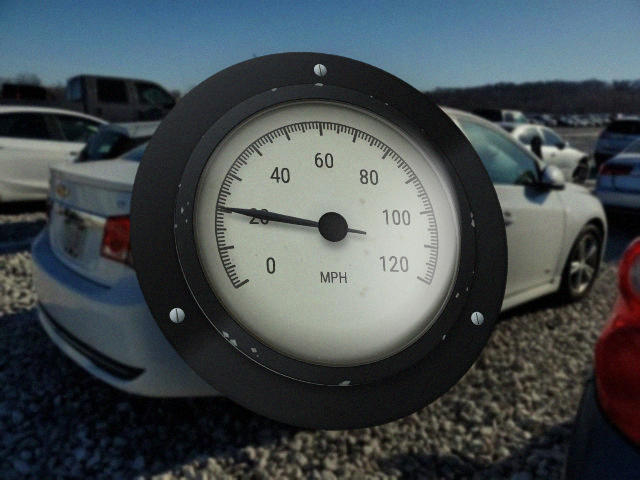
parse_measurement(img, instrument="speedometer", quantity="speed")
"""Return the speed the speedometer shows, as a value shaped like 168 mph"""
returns 20 mph
